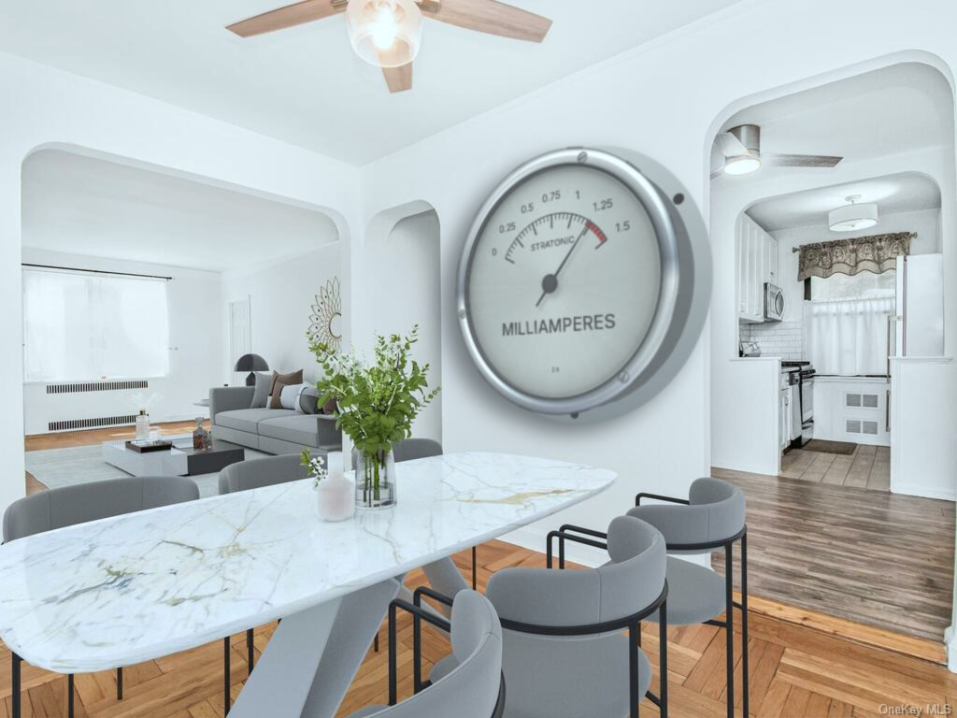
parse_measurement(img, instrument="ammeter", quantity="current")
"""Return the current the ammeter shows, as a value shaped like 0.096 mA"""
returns 1.25 mA
